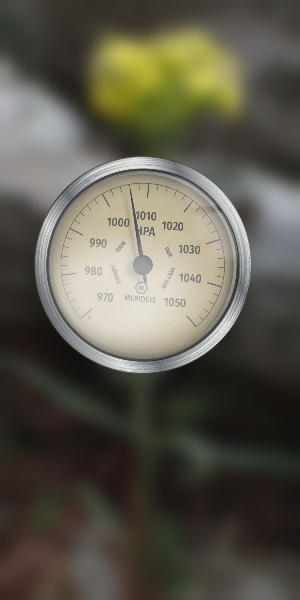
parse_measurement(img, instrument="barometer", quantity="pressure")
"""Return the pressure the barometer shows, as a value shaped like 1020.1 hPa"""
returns 1006 hPa
